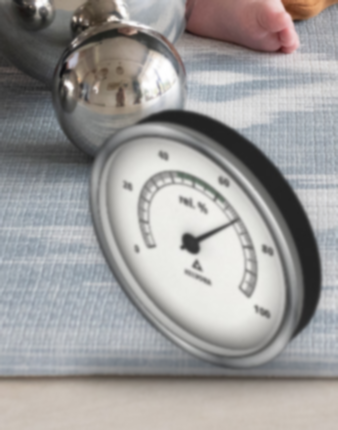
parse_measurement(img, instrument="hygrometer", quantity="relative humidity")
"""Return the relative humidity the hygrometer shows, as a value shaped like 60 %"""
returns 70 %
